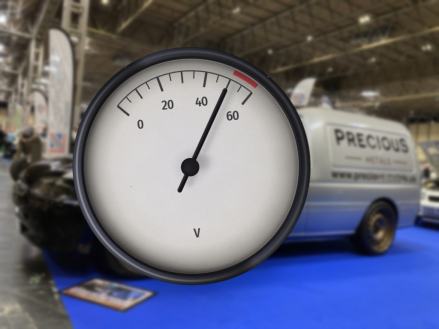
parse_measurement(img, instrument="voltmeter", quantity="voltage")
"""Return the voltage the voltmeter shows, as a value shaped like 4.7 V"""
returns 50 V
